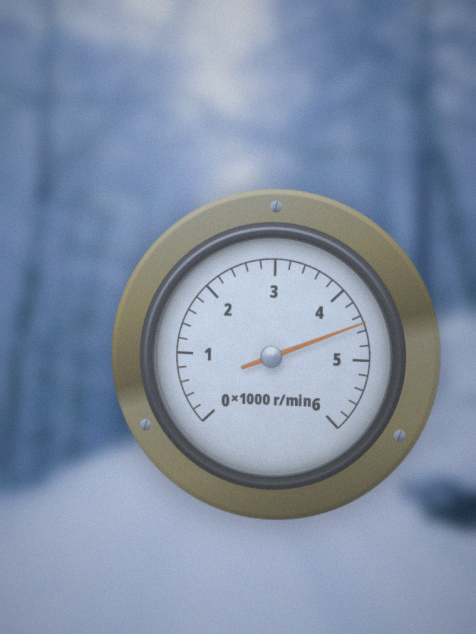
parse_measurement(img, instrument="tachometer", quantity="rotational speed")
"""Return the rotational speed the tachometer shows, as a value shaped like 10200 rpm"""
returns 4500 rpm
